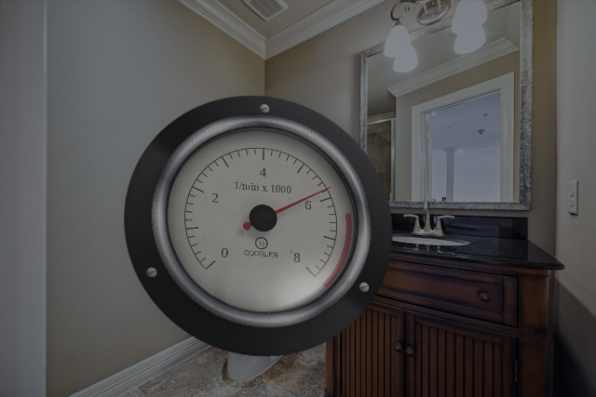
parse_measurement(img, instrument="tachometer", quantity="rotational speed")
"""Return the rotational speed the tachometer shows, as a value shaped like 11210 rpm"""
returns 5800 rpm
